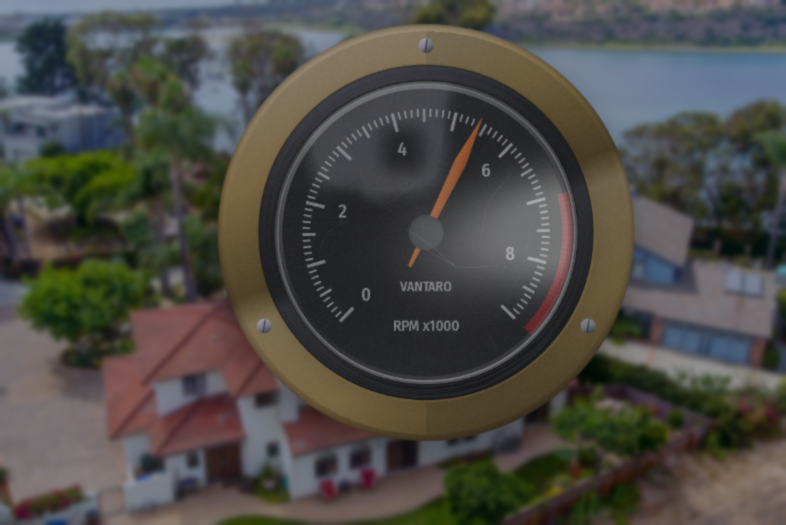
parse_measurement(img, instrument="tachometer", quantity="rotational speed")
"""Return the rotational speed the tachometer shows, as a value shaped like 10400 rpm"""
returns 5400 rpm
